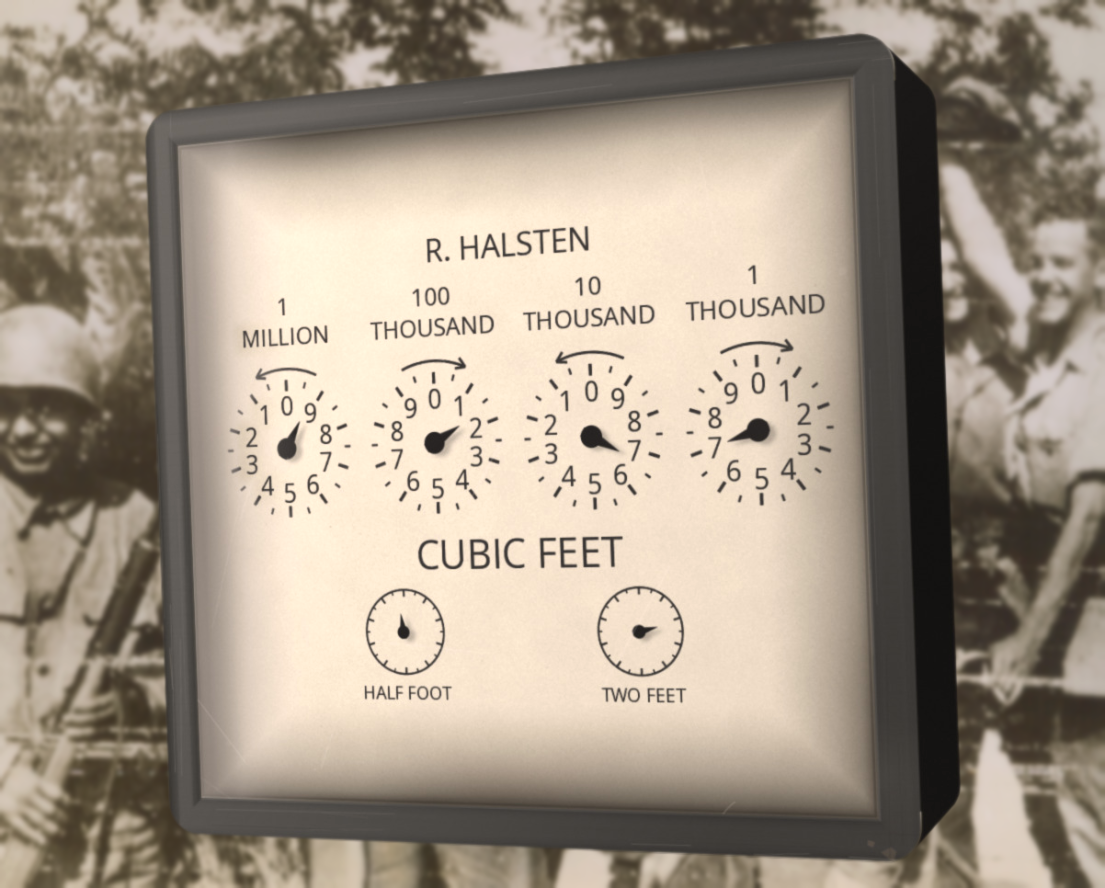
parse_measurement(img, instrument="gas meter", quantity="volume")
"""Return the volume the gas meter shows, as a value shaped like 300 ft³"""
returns 916700 ft³
